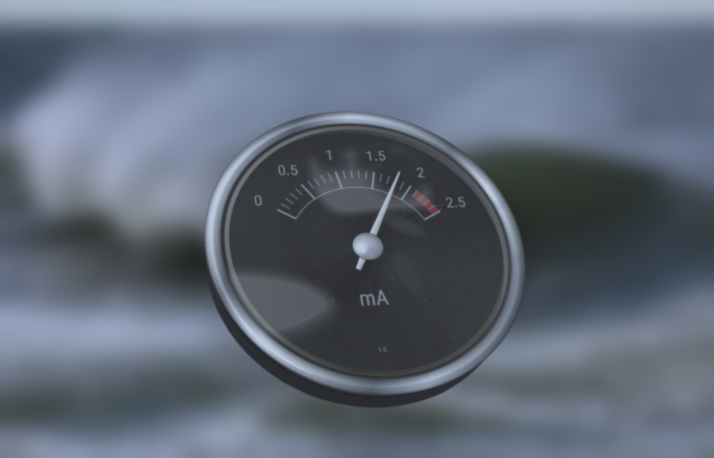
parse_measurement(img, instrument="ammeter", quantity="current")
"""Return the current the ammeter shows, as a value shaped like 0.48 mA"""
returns 1.8 mA
